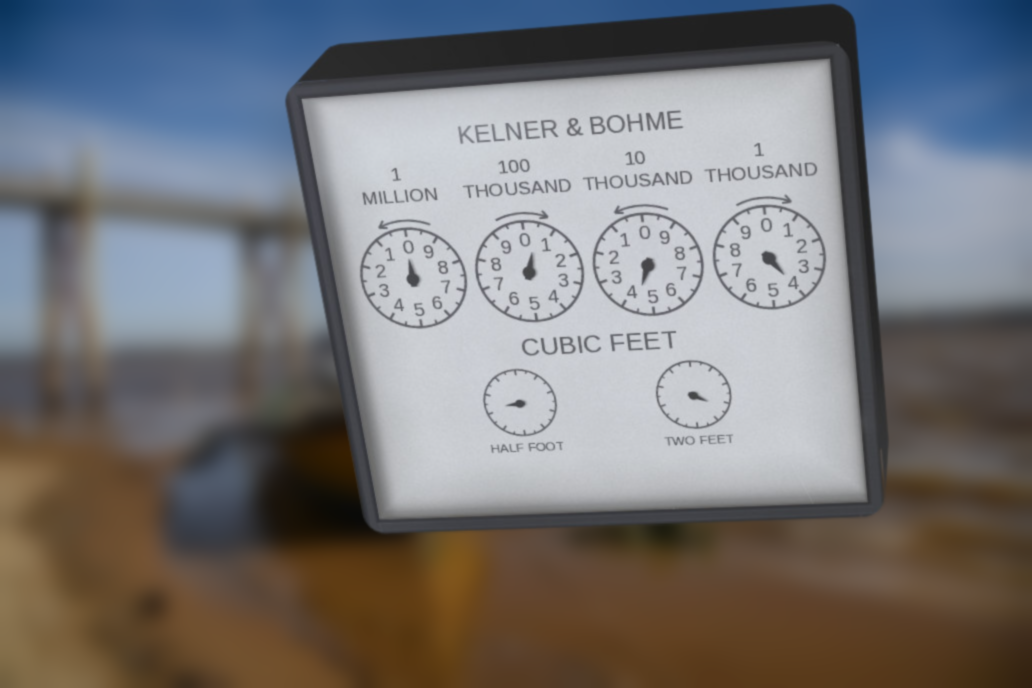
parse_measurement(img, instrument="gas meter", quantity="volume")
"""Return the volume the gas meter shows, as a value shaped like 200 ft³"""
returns 4400 ft³
